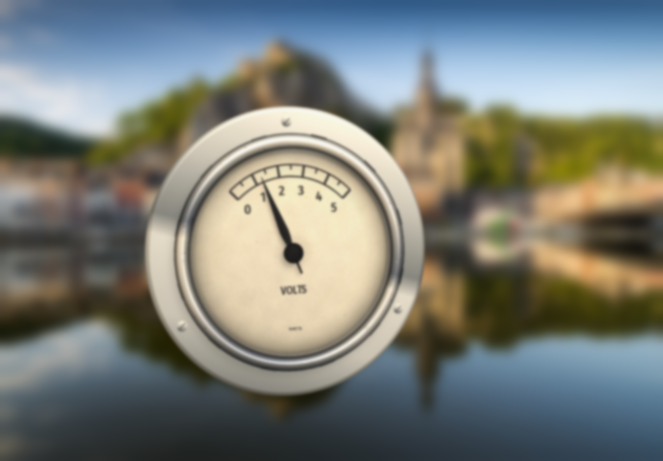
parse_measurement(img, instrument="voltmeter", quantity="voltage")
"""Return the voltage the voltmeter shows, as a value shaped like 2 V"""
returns 1.25 V
